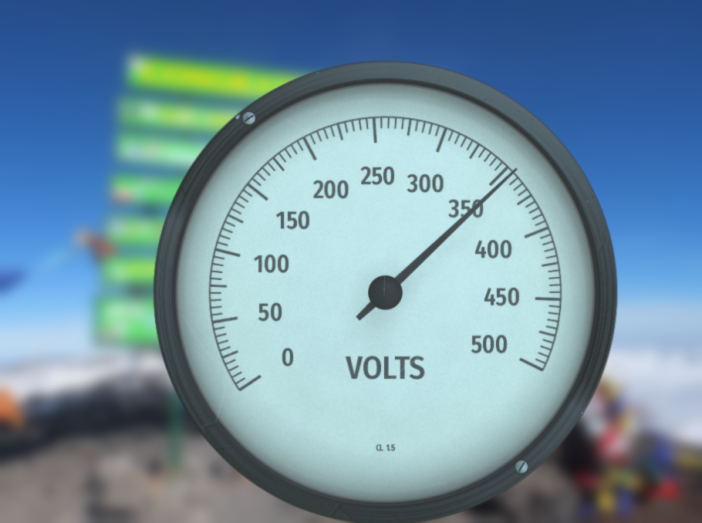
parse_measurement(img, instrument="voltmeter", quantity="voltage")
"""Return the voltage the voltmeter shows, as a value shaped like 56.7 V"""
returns 355 V
